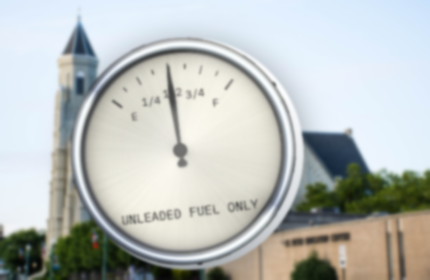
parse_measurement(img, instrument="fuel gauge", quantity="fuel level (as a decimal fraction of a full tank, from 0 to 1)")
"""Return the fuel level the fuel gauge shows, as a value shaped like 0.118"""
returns 0.5
